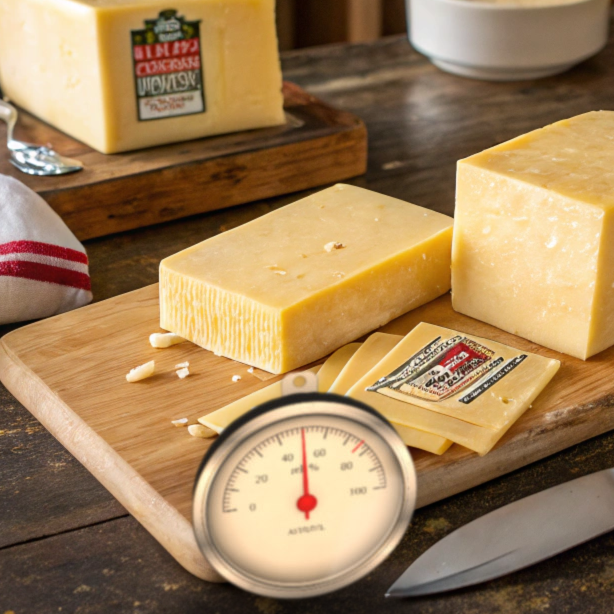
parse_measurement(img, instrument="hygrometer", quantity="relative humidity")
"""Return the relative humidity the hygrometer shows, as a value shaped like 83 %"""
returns 50 %
